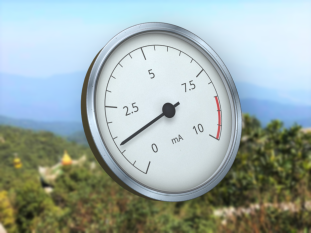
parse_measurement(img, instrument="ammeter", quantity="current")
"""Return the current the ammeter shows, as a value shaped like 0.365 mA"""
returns 1.25 mA
